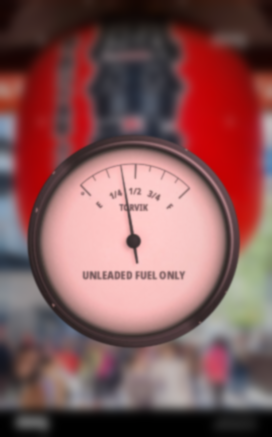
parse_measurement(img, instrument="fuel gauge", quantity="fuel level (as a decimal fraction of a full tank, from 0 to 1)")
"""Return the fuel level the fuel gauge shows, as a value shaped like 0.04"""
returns 0.375
